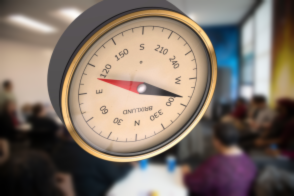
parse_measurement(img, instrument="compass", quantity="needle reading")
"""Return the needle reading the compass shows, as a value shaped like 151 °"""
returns 110 °
